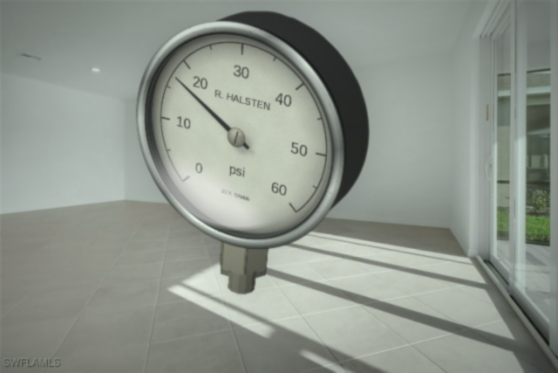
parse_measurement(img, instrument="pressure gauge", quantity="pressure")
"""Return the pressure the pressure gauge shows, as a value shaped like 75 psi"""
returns 17.5 psi
